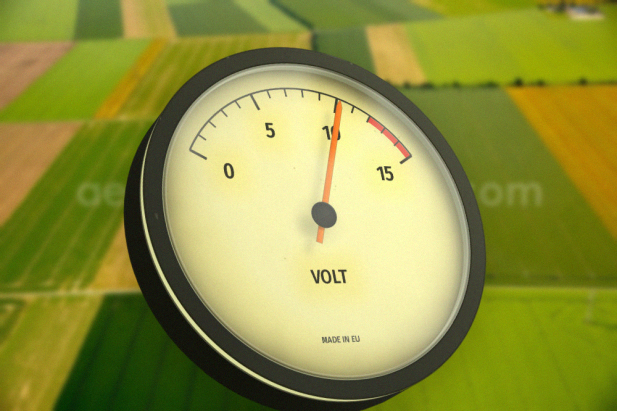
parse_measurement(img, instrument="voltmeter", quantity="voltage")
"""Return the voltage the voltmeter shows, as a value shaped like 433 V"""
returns 10 V
